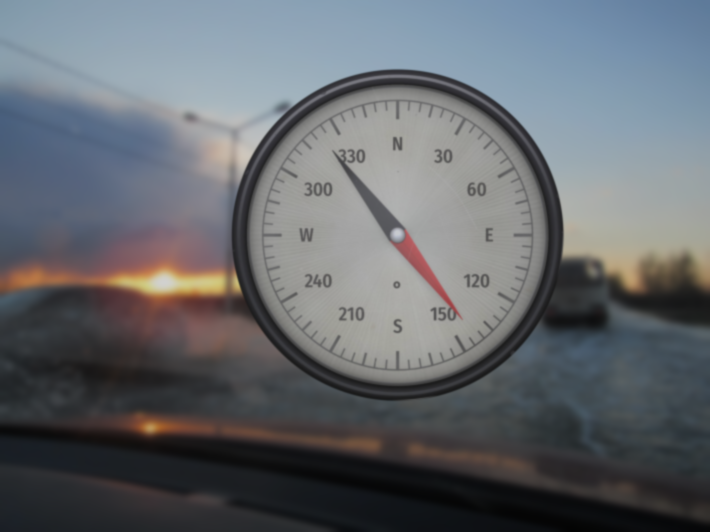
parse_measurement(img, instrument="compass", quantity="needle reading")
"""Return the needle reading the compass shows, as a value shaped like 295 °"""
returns 142.5 °
